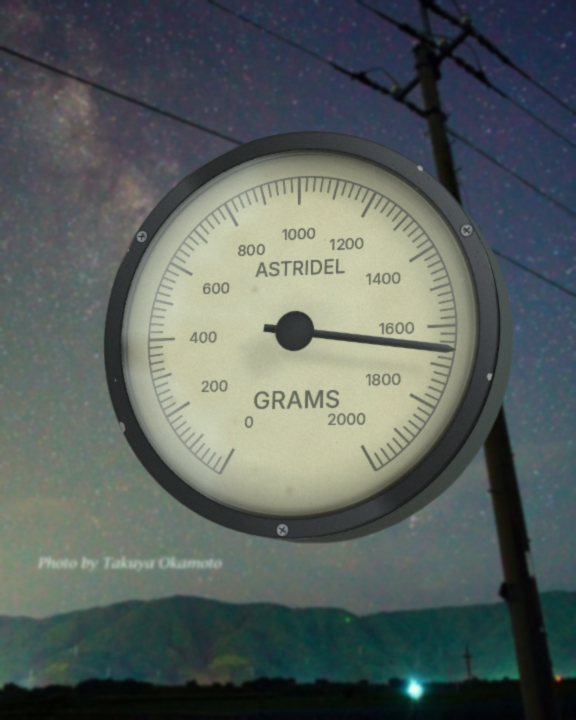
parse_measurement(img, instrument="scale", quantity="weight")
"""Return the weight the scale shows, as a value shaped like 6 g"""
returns 1660 g
